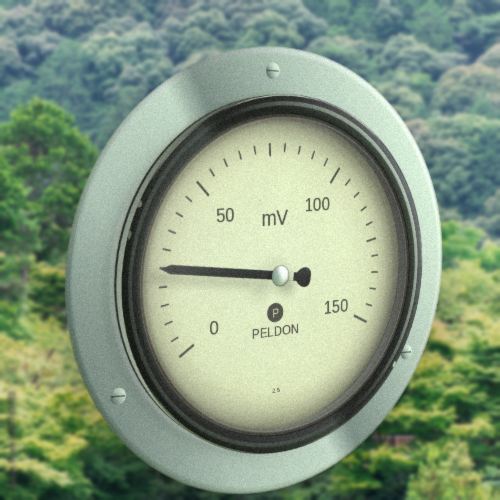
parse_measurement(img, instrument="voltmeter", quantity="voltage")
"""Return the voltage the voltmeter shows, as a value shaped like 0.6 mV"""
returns 25 mV
